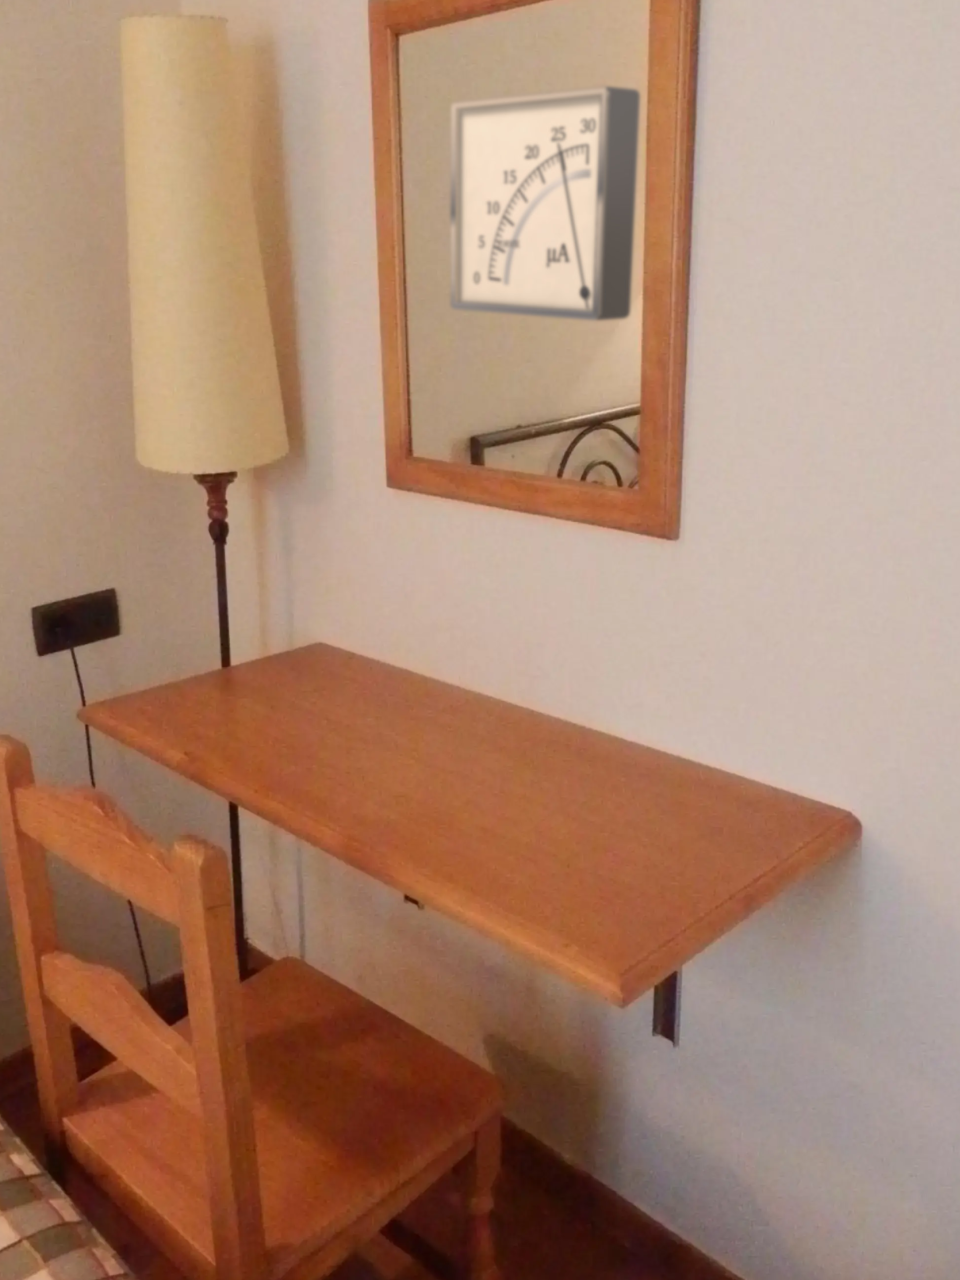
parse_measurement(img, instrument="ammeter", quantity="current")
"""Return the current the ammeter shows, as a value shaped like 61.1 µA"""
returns 25 µA
